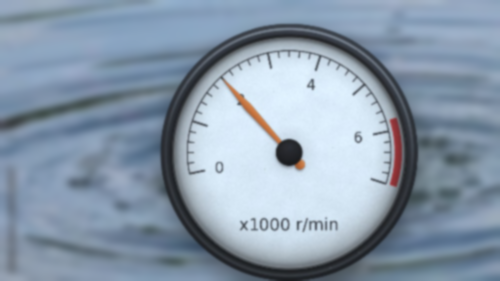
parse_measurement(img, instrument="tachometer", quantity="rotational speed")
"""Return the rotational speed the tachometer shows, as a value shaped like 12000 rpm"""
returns 2000 rpm
